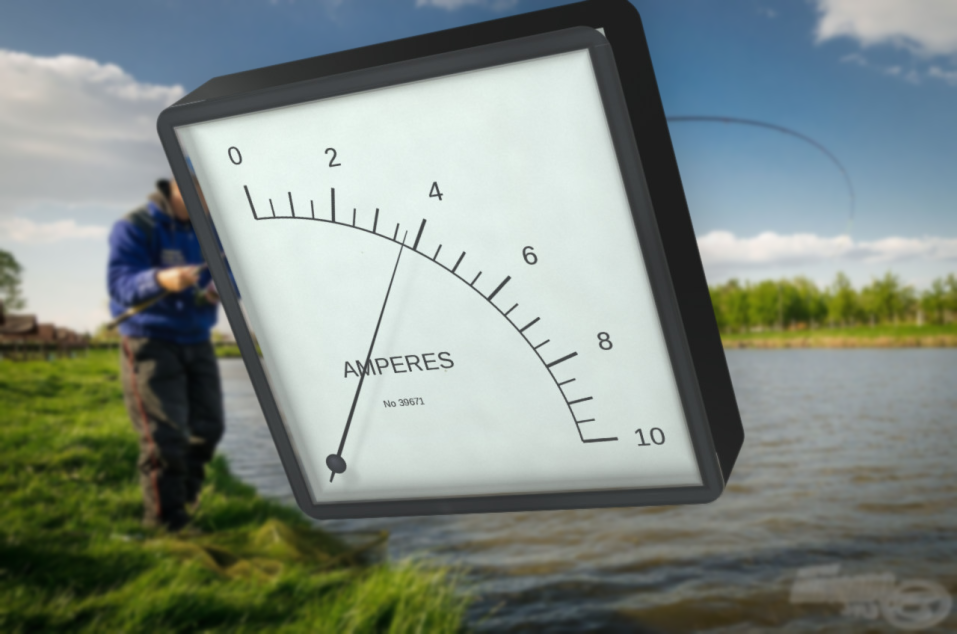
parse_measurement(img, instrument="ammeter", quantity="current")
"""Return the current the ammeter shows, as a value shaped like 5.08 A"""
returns 3.75 A
